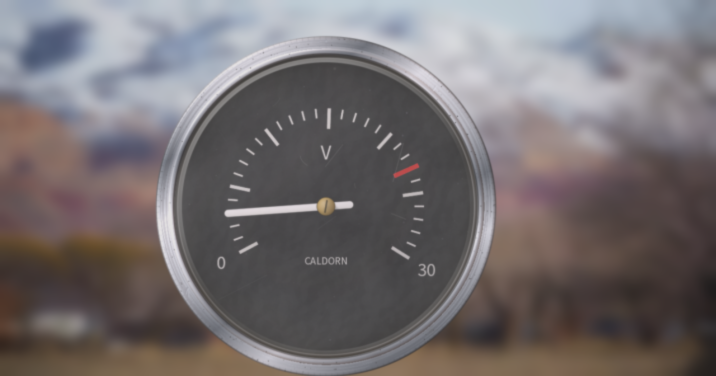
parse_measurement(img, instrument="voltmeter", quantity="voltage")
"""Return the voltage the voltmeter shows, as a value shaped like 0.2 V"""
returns 3 V
